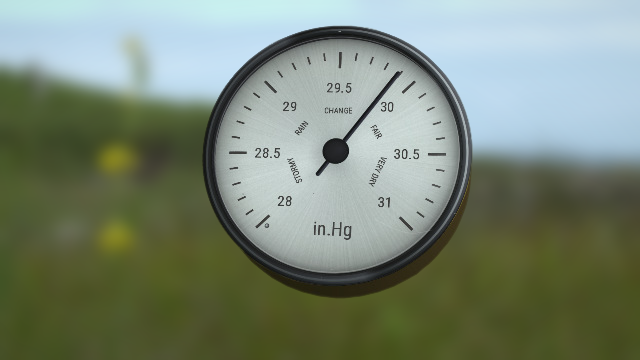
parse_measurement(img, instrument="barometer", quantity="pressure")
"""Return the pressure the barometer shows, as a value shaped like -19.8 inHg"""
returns 29.9 inHg
